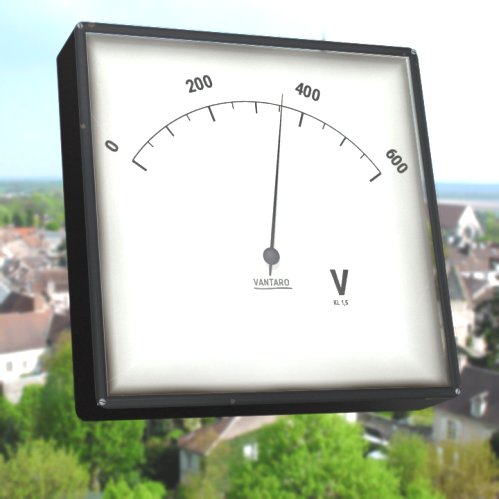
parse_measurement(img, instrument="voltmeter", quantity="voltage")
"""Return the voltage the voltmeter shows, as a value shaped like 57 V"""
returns 350 V
